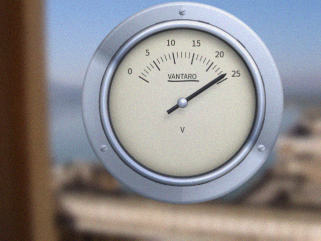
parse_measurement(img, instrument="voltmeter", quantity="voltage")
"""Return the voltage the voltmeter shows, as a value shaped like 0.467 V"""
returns 24 V
